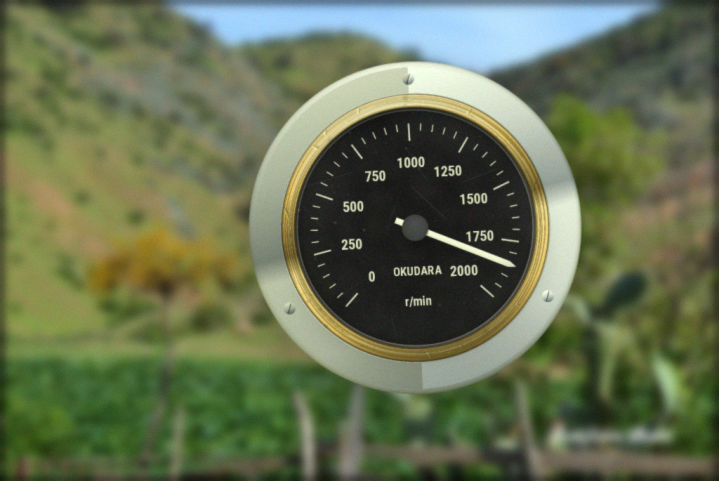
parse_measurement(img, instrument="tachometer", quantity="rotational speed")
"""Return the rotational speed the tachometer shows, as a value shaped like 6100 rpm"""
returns 1850 rpm
